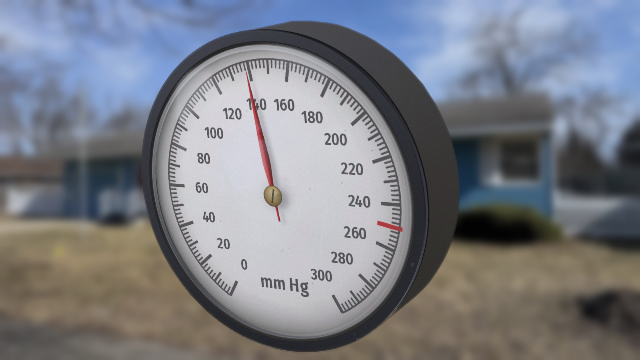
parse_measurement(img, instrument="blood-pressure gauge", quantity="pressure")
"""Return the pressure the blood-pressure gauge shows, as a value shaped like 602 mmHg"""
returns 140 mmHg
